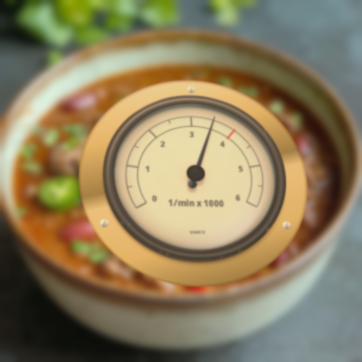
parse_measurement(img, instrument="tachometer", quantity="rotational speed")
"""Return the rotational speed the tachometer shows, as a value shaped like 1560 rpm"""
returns 3500 rpm
